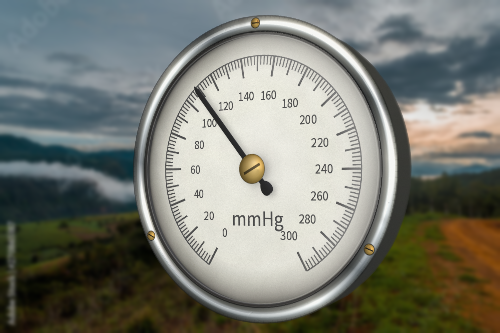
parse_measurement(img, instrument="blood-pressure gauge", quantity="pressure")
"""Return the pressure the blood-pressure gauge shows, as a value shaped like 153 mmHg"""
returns 110 mmHg
